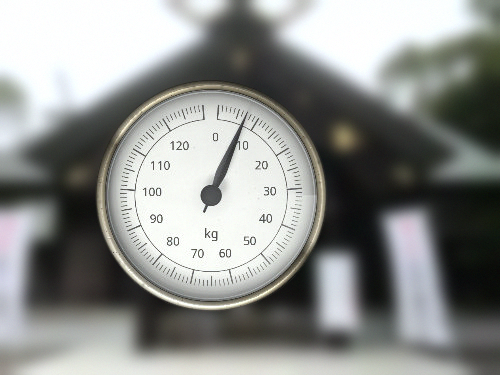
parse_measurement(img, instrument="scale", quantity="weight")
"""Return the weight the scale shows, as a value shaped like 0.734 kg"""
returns 7 kg
